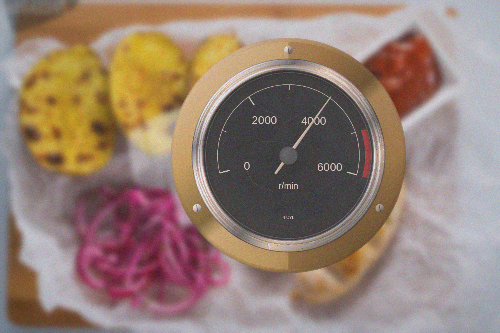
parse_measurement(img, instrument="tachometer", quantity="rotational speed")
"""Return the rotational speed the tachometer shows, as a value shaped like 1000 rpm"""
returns 4000 rpm
